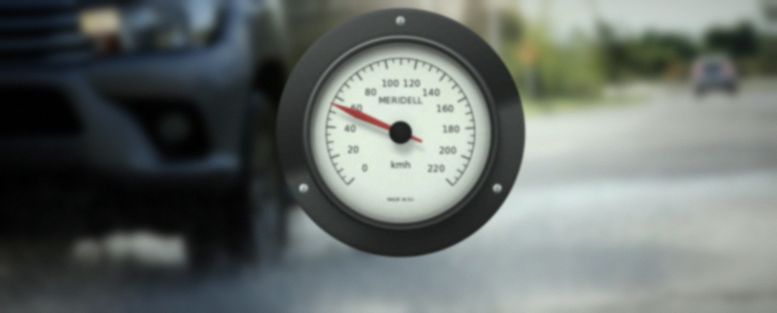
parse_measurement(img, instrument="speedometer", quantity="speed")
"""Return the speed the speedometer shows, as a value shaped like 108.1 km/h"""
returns 55 km/h
